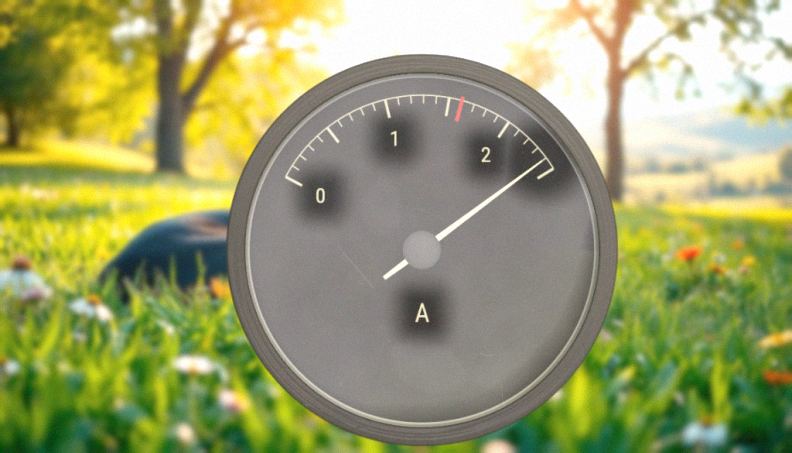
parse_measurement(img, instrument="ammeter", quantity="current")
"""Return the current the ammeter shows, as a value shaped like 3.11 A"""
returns 2.4 A
